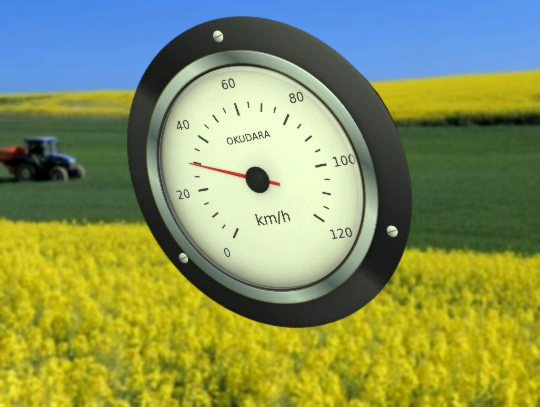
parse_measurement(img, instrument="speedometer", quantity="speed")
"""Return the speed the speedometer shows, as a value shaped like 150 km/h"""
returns 30 km/h
